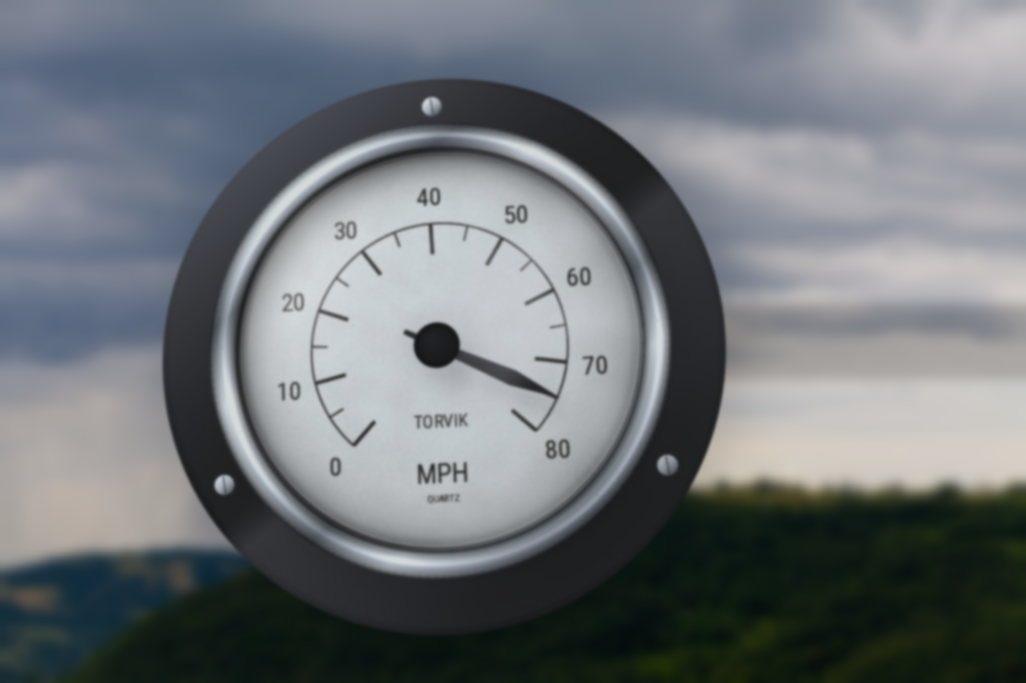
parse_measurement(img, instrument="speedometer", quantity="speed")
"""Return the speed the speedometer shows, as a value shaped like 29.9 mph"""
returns 75 mph
